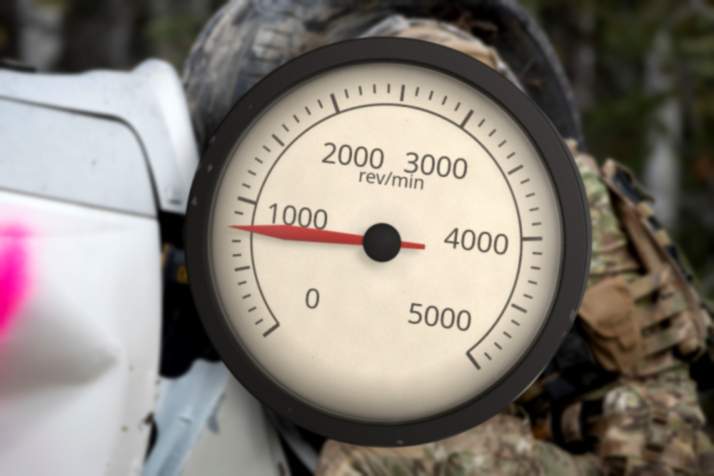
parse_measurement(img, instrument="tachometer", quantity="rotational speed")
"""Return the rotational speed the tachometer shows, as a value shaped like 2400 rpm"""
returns 800 rpm
